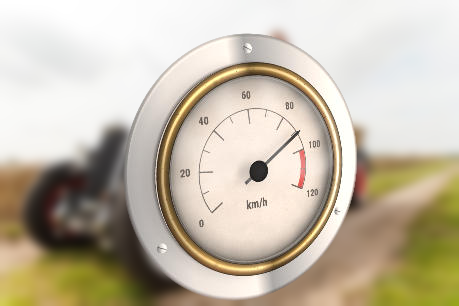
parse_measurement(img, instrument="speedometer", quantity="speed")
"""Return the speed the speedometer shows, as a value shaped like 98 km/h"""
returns 90 km/h
